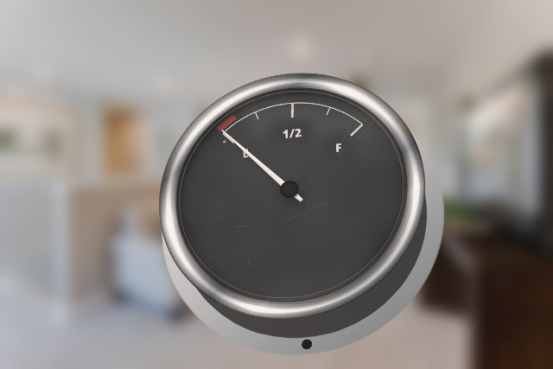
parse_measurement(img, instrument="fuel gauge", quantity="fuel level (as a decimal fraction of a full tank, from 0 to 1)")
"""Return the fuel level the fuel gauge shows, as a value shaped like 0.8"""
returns 0
